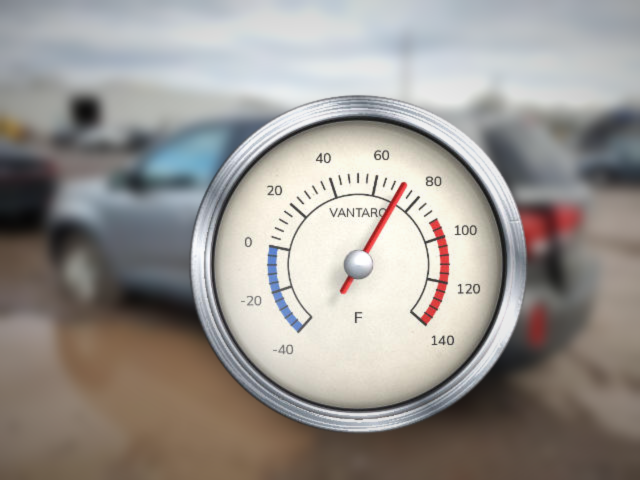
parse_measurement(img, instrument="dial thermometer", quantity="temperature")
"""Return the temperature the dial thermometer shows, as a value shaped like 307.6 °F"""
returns 72 °F
